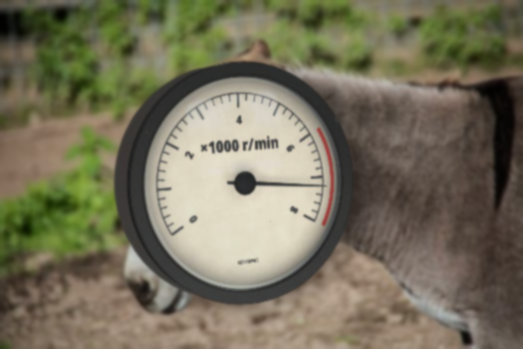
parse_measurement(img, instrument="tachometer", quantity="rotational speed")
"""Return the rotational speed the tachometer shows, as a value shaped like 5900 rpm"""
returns 7200 rpm
